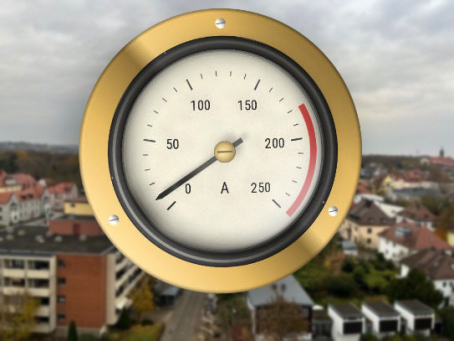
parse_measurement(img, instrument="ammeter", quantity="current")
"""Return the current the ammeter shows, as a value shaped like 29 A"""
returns 10 A
